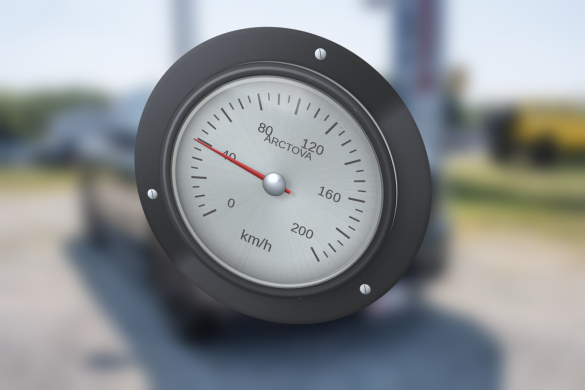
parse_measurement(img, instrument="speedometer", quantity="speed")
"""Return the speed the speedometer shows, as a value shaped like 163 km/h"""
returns 40 km/h
